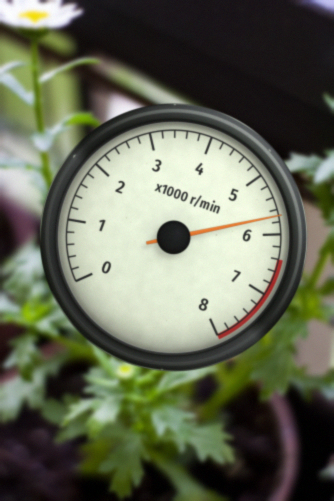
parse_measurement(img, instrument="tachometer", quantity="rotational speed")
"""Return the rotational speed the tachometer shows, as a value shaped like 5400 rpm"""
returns 5700 rpm
